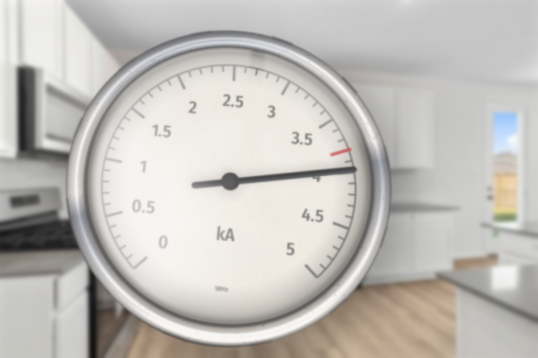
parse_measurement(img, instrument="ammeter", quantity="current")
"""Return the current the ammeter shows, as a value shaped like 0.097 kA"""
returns 4 kA
